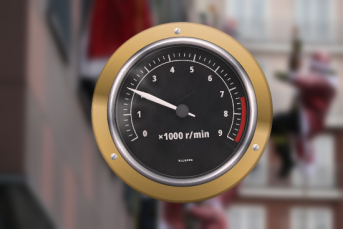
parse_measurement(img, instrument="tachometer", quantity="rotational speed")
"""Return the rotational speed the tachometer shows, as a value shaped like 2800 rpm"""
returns 2000 rpm
